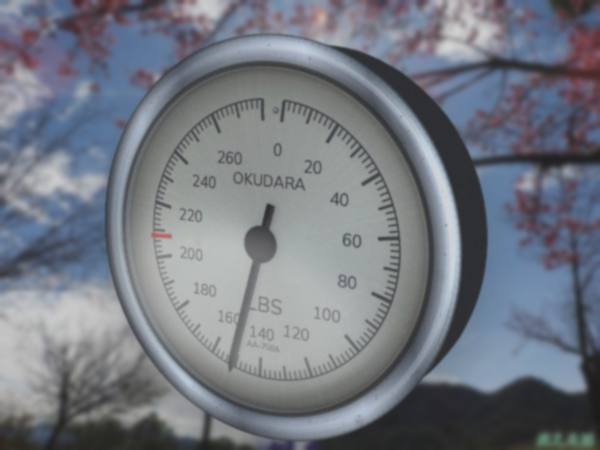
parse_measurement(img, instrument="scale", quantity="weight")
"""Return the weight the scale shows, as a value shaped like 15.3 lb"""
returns 150 lb
